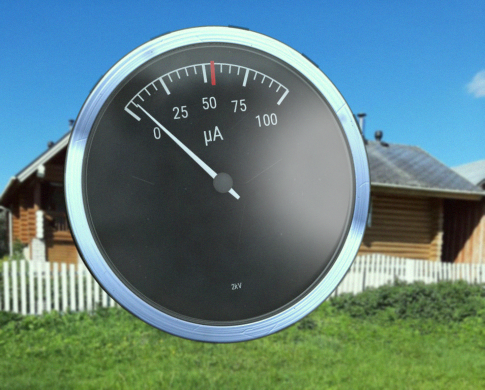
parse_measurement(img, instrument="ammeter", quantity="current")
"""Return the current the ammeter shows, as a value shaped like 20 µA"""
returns 5 µA
